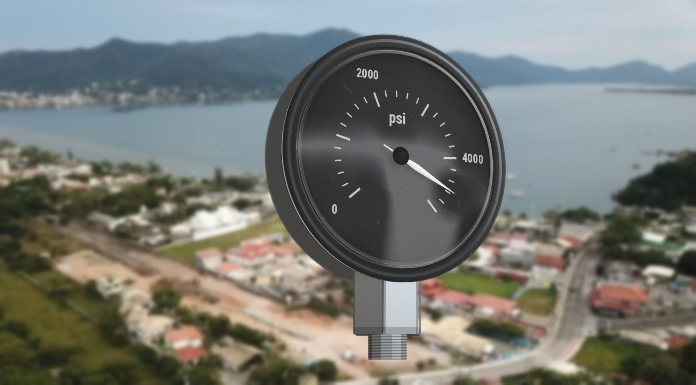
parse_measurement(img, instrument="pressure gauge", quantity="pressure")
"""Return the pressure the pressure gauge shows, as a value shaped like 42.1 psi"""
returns 4600 psi
